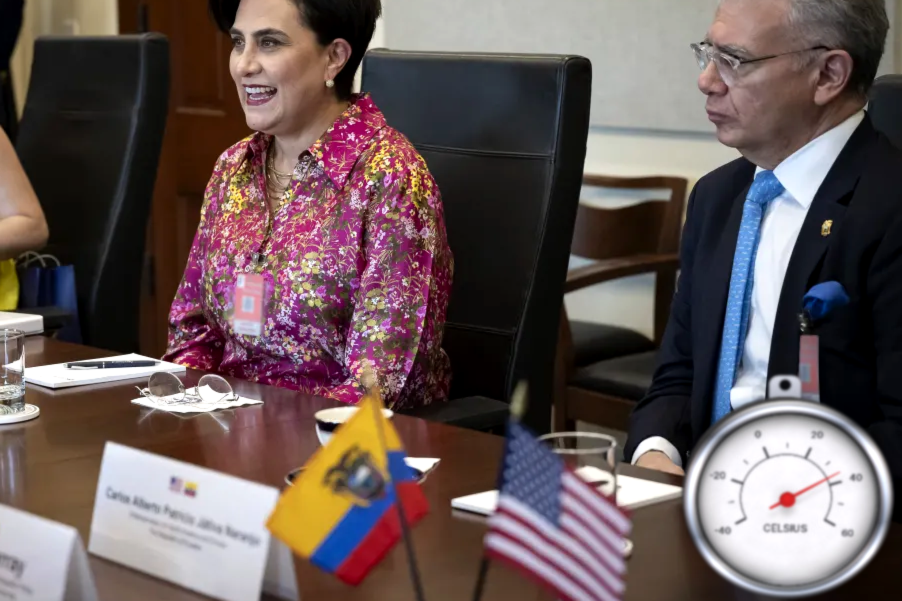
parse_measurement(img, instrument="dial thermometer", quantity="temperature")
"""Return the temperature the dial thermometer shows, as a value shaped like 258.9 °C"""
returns 35 °C
